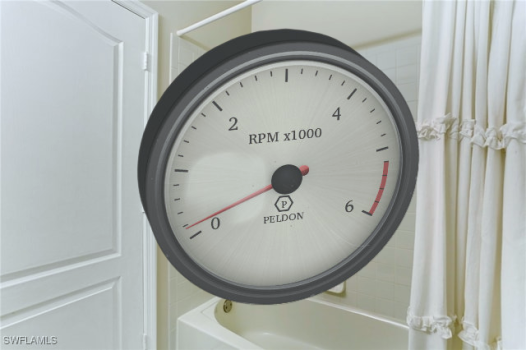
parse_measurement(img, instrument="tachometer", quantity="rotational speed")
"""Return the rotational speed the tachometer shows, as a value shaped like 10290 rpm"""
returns 200 rpm
